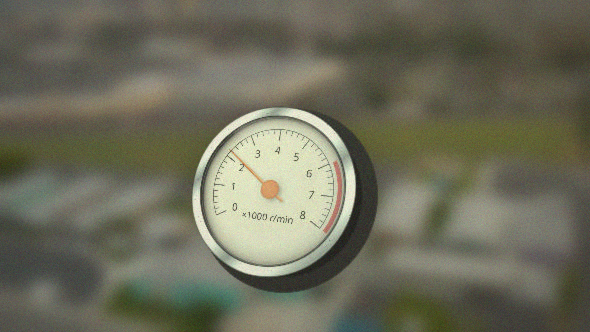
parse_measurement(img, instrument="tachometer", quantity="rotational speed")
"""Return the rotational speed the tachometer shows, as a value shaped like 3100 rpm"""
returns 2200 rpm
